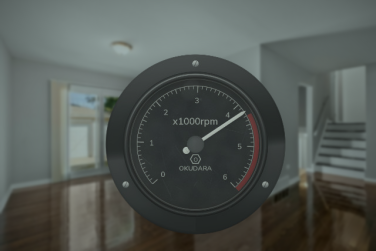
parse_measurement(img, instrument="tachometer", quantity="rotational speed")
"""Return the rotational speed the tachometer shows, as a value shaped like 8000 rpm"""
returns 4200 rpm
